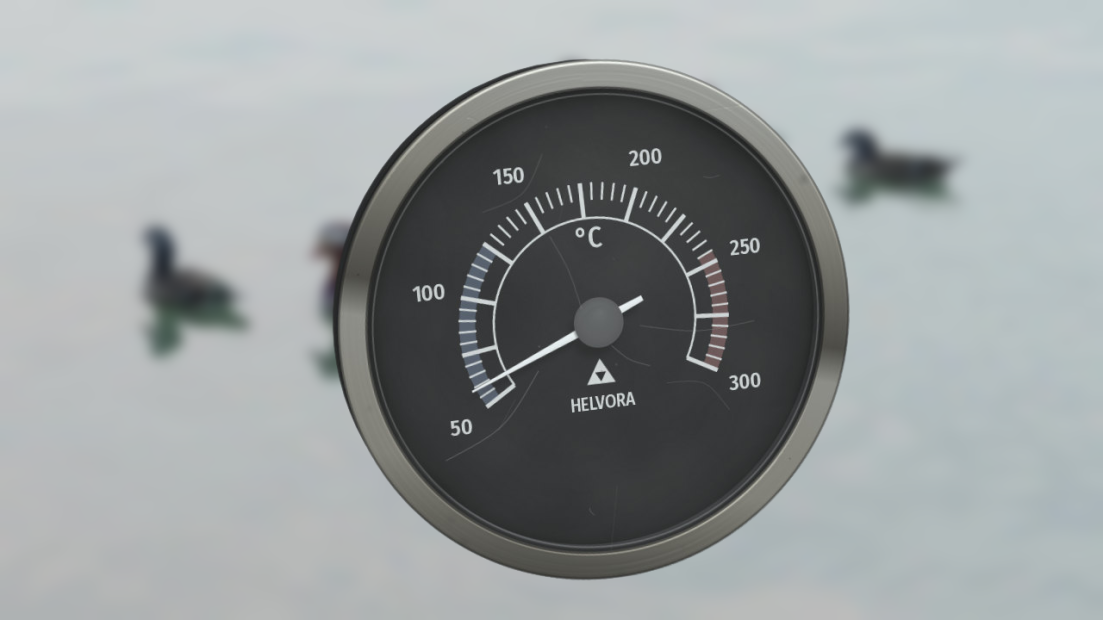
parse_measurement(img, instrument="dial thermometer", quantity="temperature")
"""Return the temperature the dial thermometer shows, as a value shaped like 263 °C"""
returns 60 °C
